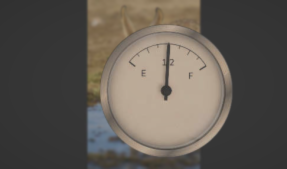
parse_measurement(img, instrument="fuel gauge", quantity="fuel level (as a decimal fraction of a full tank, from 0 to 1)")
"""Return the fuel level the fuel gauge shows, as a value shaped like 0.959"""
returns 0.5
